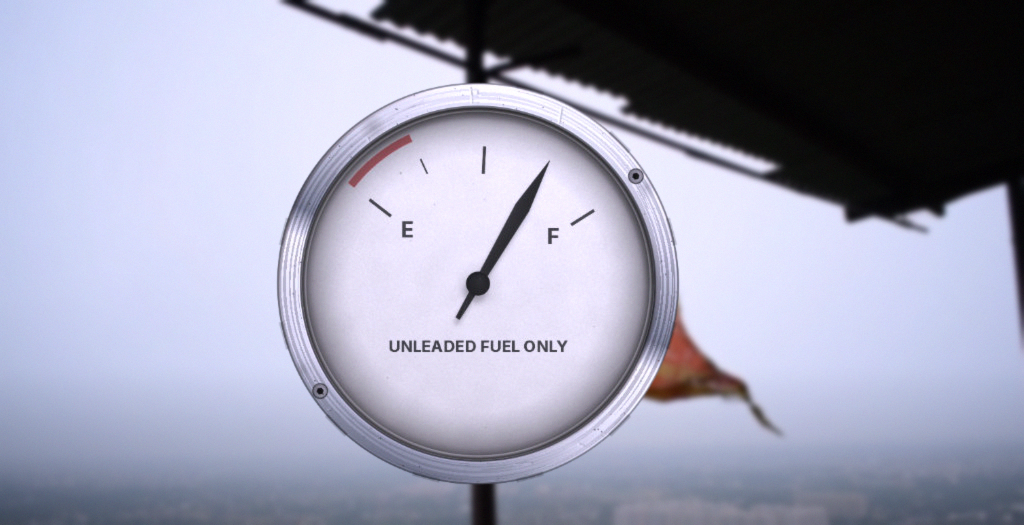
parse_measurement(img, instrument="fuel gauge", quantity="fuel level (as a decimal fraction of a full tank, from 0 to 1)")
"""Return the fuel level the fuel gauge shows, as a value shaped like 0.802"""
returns 0.75
